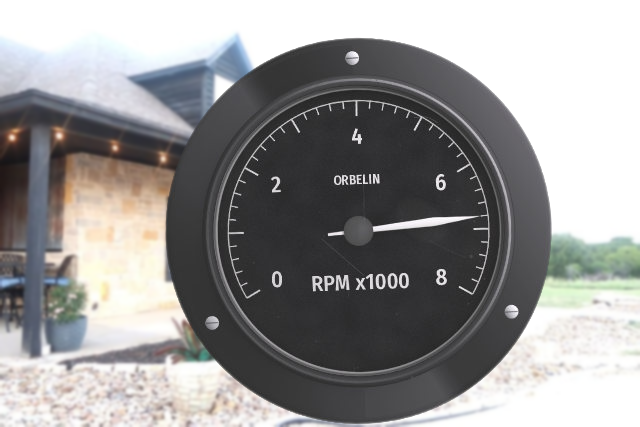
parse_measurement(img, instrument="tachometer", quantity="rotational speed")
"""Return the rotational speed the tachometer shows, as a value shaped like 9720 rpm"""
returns 6800 rpm
